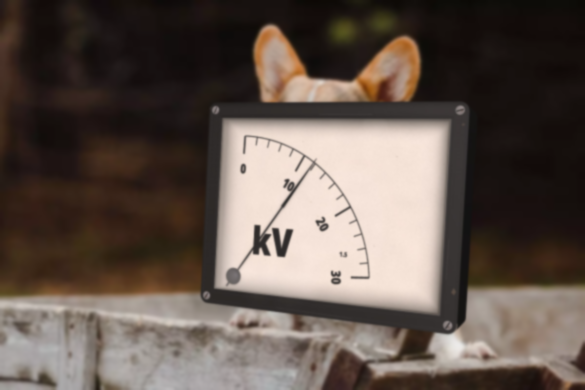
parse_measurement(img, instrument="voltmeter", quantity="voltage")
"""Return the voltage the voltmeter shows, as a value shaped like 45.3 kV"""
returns 12 kV
